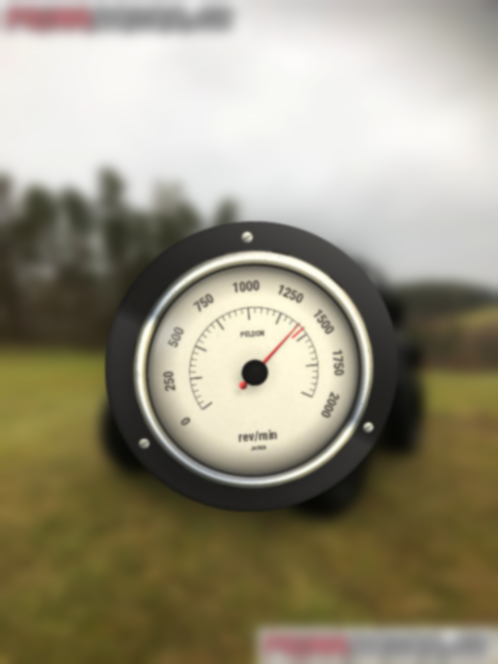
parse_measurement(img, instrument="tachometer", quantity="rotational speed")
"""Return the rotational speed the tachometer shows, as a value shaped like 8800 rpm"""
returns 1400 rpm
